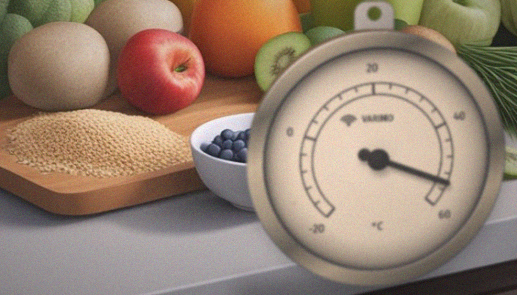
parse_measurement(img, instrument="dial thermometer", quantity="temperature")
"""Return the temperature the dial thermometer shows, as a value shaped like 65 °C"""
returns 54 °C
